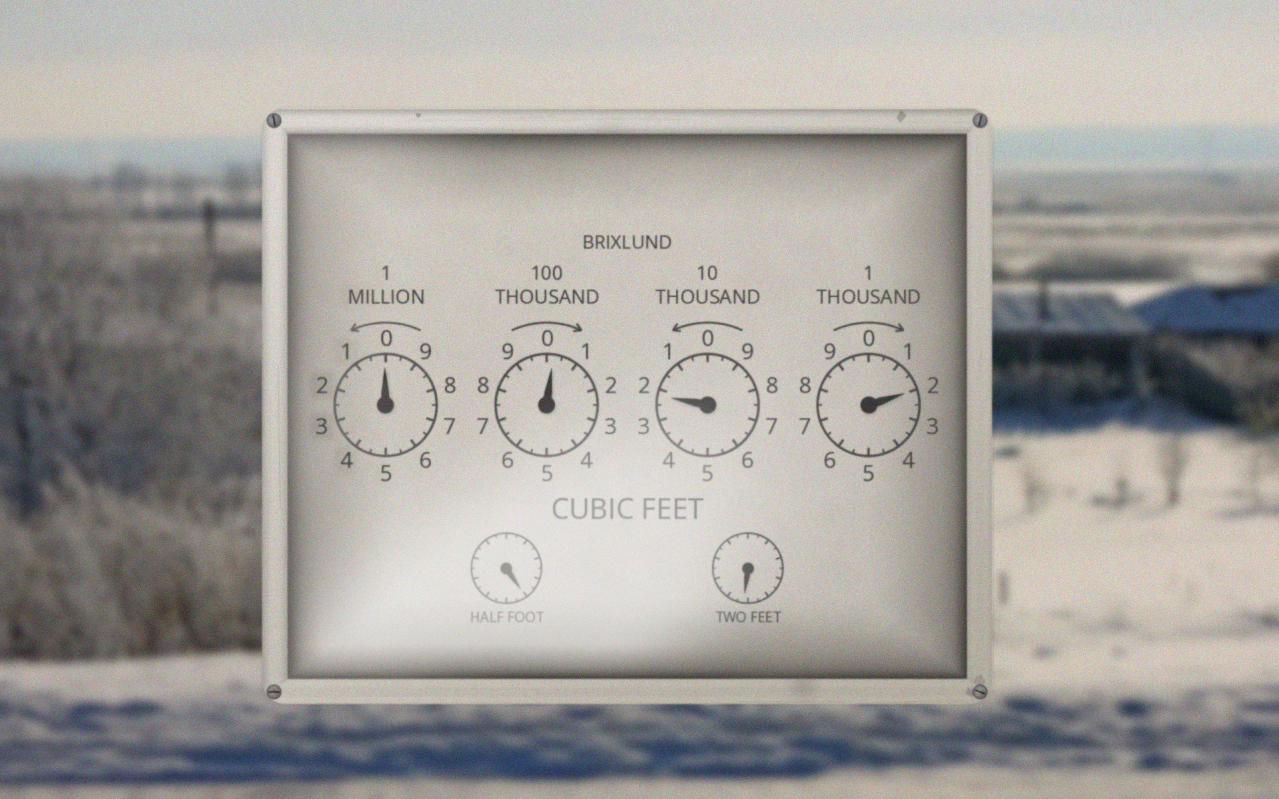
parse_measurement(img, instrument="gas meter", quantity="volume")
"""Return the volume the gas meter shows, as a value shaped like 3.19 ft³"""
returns 2200 ft³
